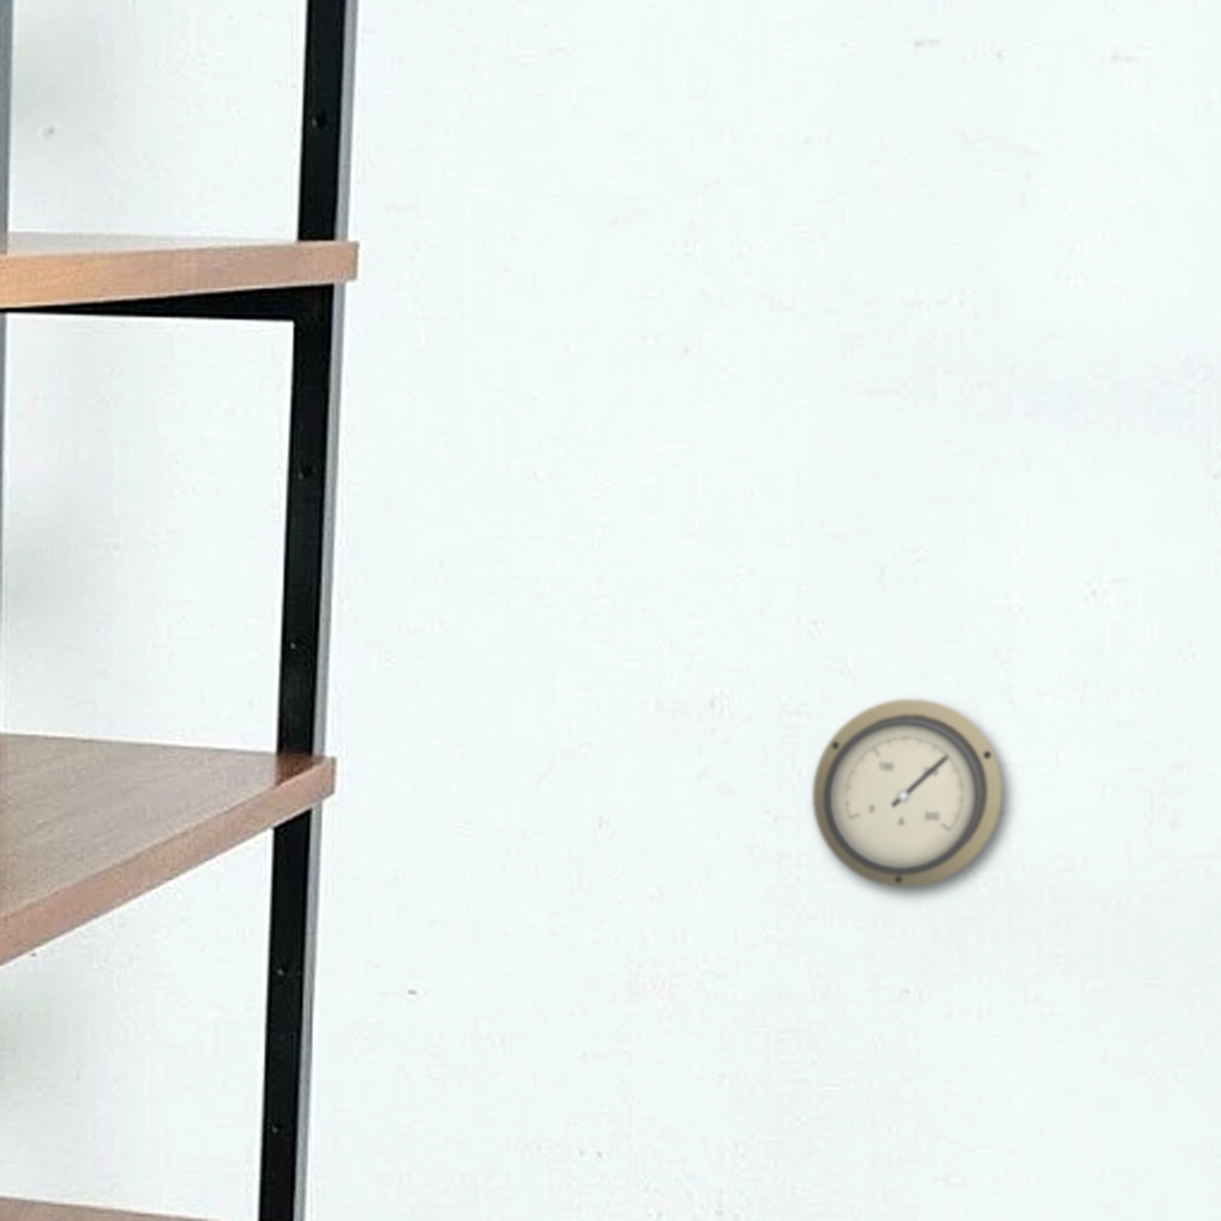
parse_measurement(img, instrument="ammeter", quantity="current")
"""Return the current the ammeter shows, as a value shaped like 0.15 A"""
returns 200 A
